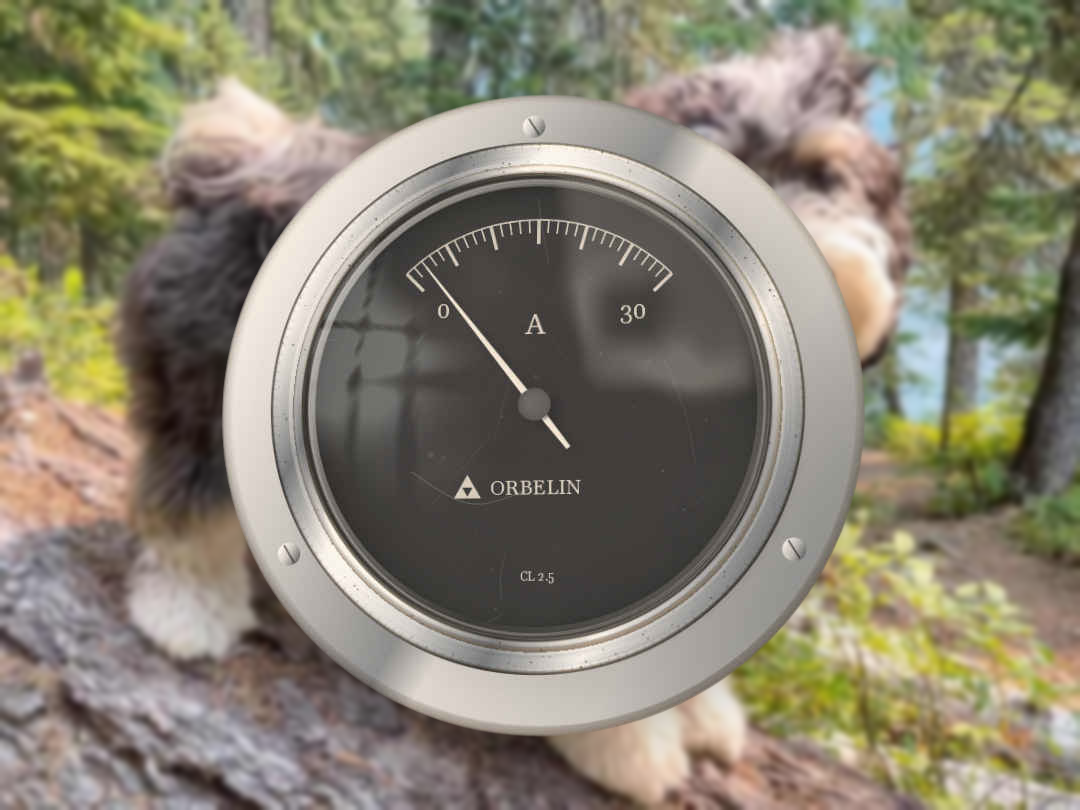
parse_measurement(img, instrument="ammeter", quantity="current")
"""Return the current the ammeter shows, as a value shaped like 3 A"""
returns 2 A
